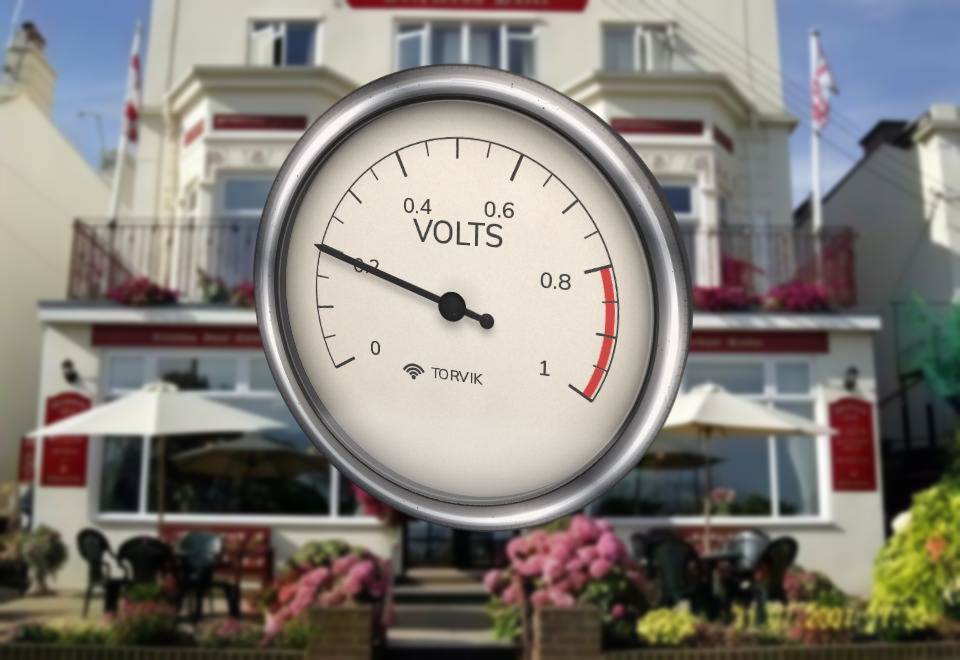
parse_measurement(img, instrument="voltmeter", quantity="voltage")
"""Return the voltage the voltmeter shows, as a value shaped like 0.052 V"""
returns 0.2 V
